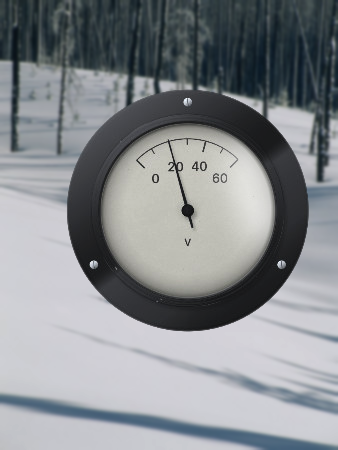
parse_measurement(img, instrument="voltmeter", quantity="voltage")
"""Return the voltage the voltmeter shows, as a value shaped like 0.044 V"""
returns 20 V
